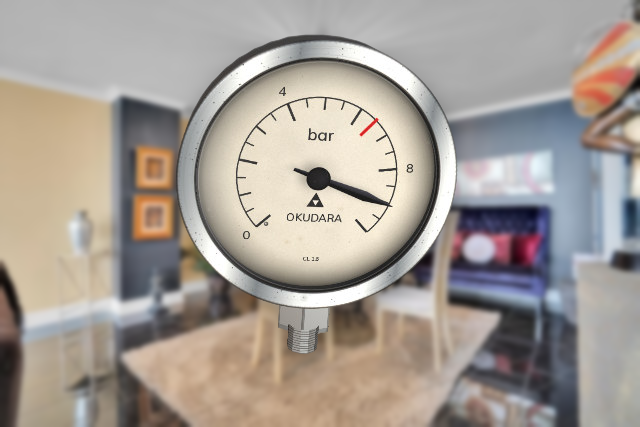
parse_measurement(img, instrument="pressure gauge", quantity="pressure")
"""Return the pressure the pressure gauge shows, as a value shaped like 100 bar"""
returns 9 bar
